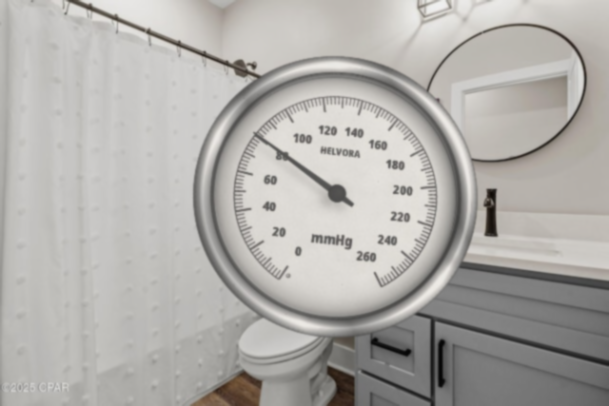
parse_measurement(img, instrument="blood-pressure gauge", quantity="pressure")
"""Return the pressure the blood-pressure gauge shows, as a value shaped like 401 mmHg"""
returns 80 mmHg
